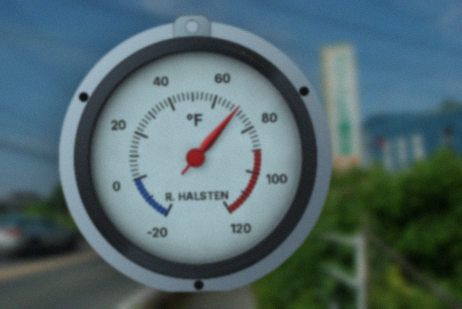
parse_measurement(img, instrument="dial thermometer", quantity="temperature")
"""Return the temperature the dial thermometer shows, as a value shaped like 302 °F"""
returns 70 °F
